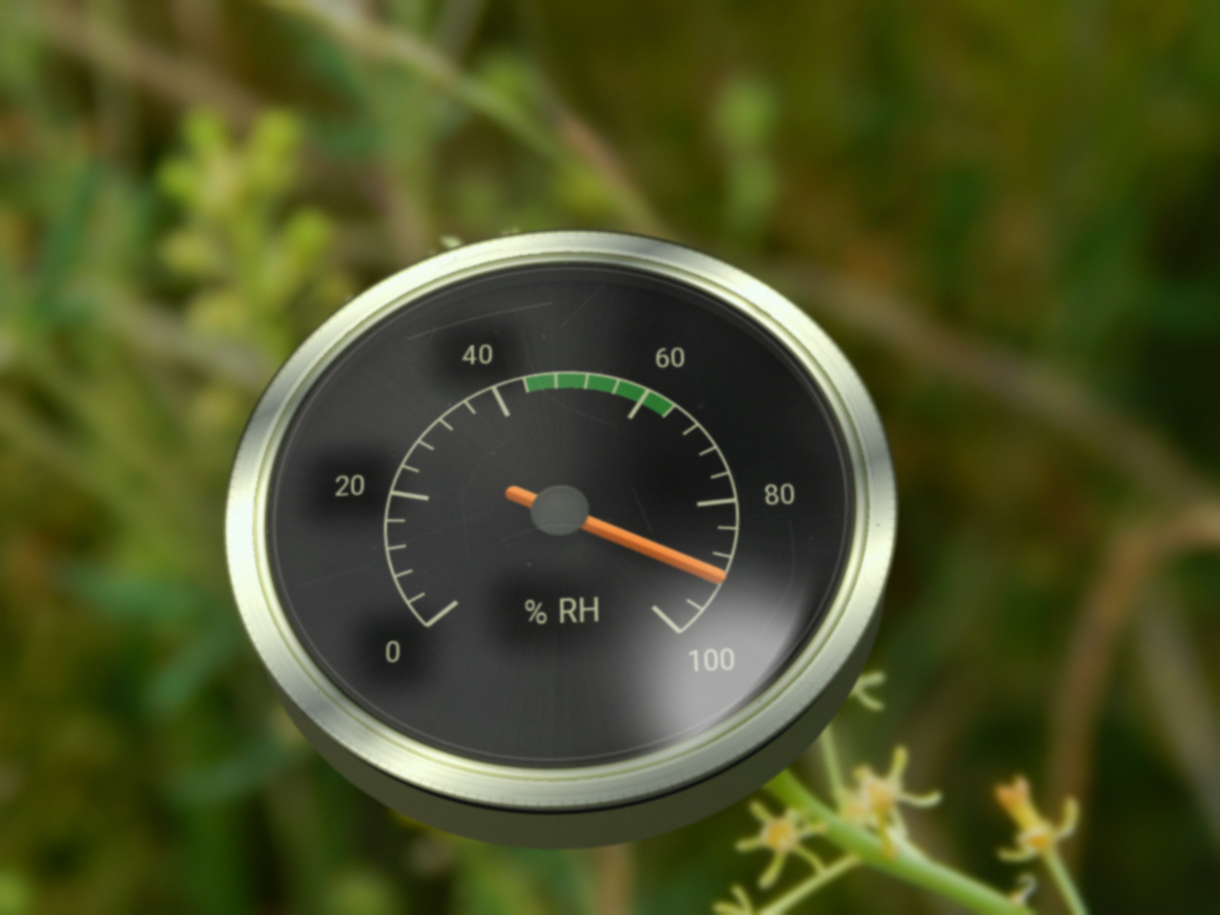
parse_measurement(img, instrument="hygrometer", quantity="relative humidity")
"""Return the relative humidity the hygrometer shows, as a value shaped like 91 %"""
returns 92 %
